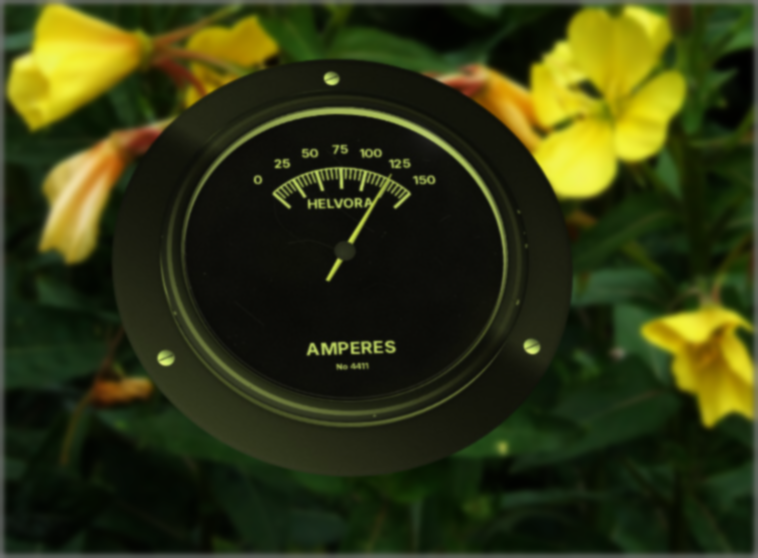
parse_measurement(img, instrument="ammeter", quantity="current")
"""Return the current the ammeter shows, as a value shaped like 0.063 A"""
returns 125 A
